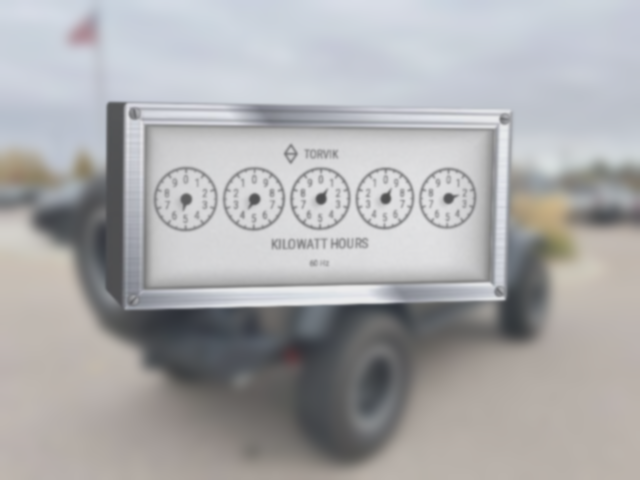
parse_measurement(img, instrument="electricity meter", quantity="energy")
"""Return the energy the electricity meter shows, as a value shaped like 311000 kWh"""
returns 54092 kWh
